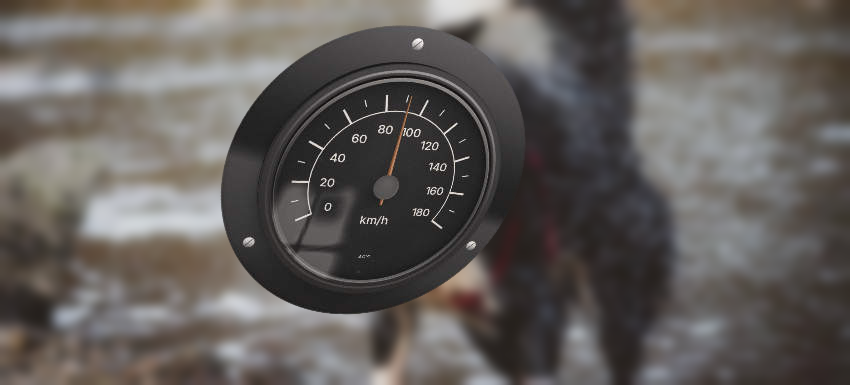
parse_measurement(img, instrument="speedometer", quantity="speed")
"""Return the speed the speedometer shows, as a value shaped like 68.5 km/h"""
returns 90 km/h
